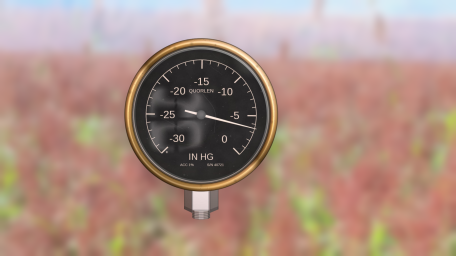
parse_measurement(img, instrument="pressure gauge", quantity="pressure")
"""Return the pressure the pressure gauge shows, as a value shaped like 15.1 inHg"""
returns -3.5 inHg
